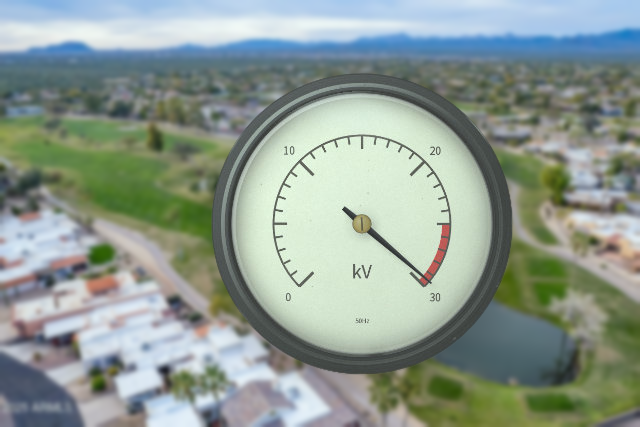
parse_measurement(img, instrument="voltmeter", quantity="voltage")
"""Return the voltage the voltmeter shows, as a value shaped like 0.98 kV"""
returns 29.5 kV
